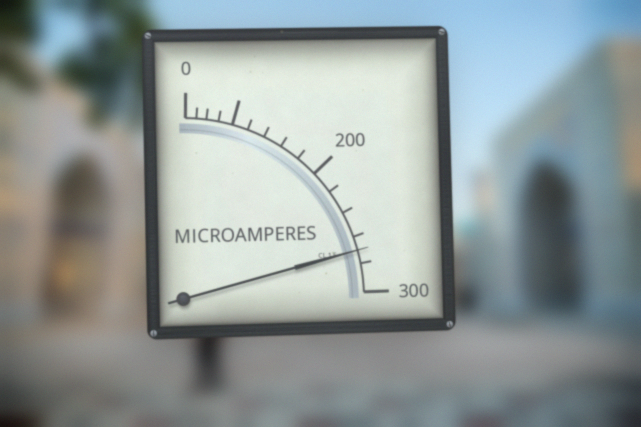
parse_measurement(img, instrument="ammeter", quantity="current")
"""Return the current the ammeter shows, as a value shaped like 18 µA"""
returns 270 µA
